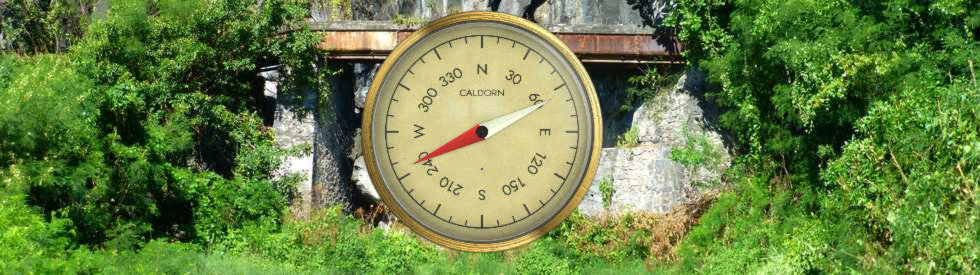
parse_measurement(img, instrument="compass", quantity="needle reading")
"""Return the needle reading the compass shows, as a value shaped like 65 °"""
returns 245 °
